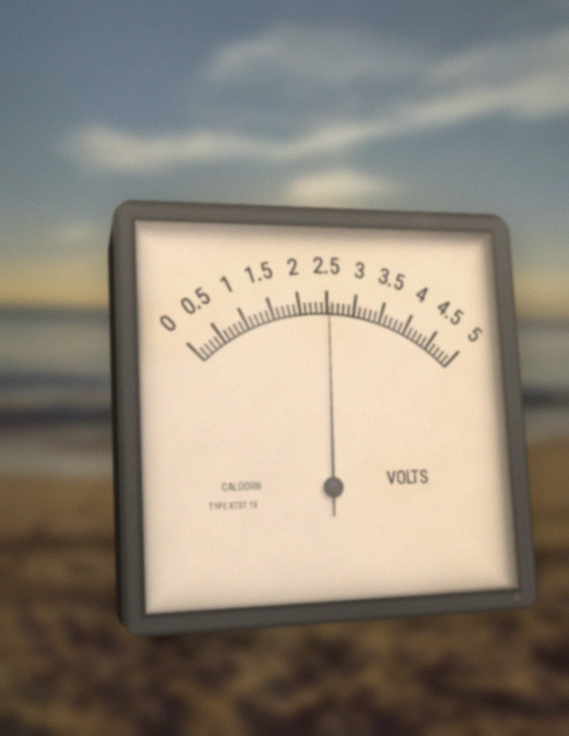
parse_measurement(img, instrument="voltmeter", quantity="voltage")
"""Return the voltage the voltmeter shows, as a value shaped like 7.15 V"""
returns 2.5 V
